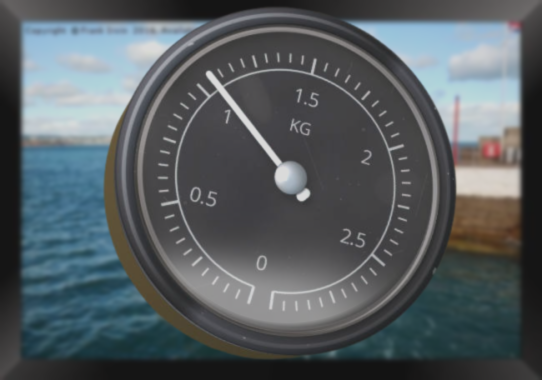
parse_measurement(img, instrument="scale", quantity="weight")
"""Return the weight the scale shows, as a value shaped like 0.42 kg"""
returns 1.05 kg
